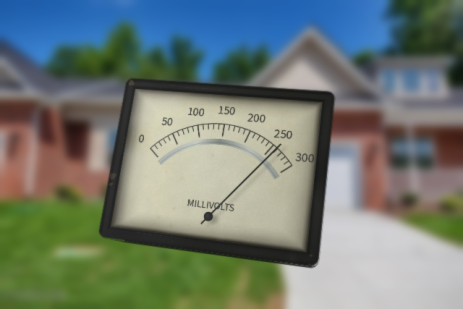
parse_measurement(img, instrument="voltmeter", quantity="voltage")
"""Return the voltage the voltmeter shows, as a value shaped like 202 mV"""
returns 260 mV
